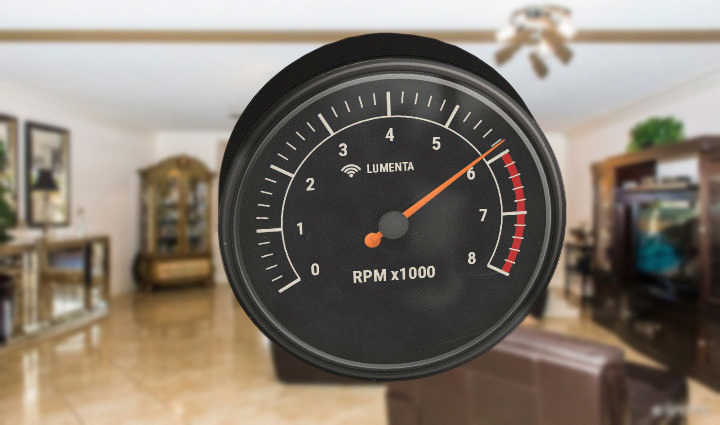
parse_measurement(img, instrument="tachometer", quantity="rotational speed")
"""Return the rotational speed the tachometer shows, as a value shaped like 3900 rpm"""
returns 5800 rpm
